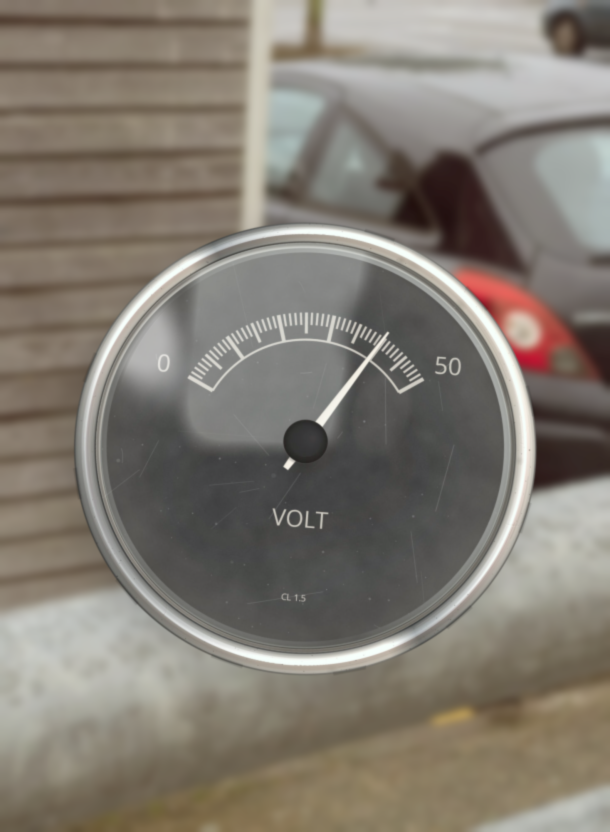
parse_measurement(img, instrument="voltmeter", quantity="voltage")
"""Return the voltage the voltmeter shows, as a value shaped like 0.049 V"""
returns 40 V
